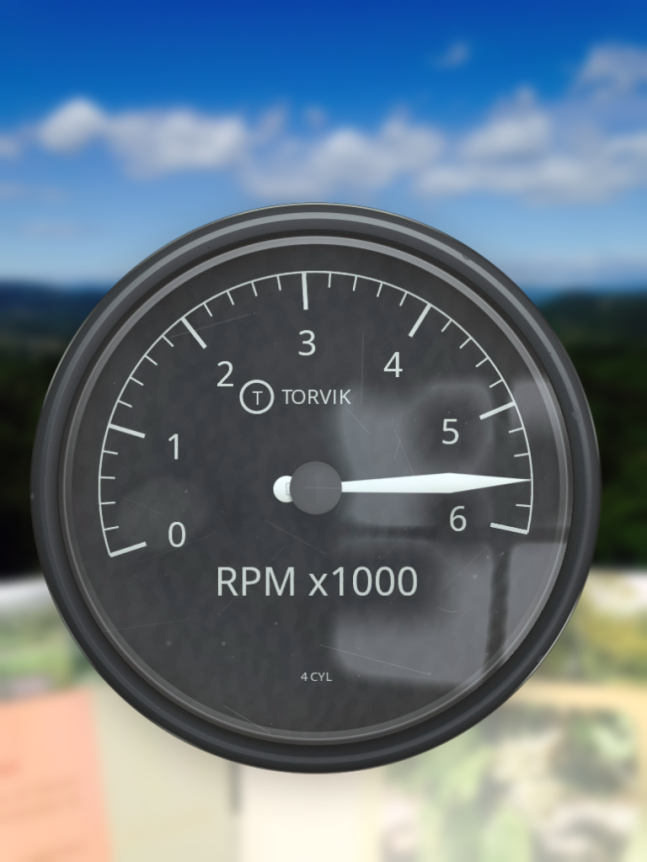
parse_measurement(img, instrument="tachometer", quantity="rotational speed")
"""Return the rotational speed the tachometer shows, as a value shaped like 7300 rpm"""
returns 5600 rpm
